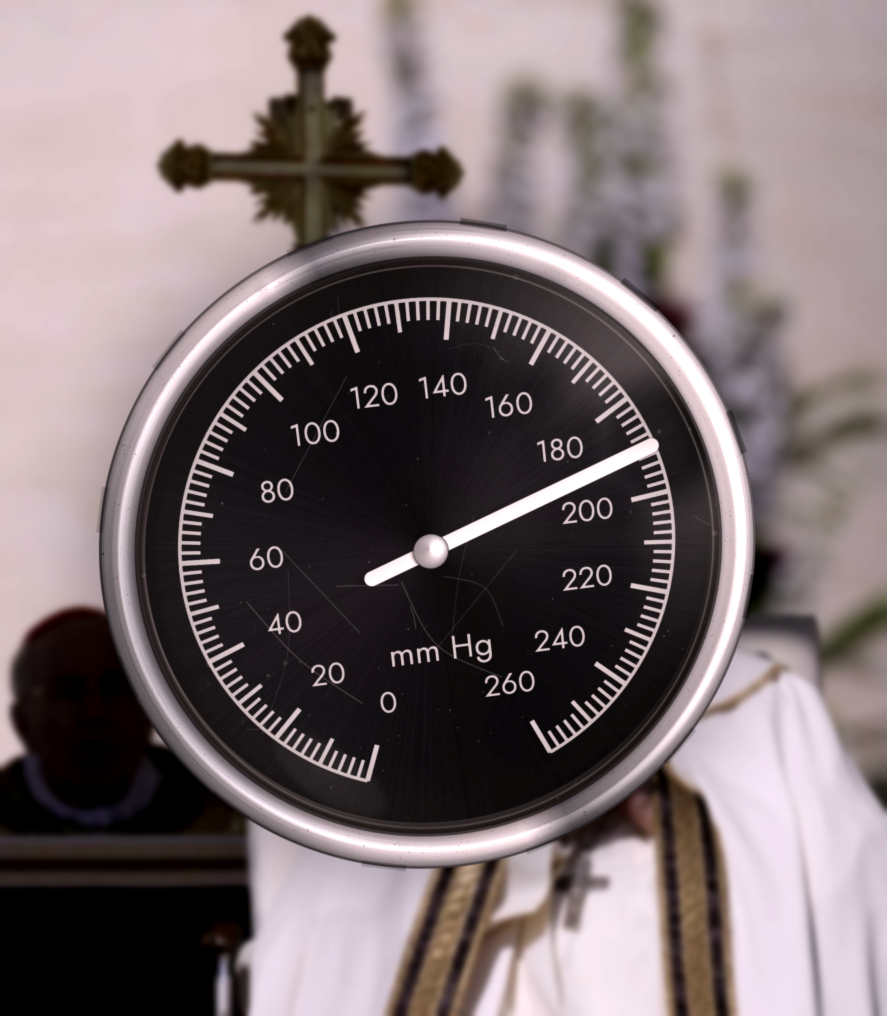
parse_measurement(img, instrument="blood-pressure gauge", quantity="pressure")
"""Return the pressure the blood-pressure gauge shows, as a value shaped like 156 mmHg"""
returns 190 mmHg
